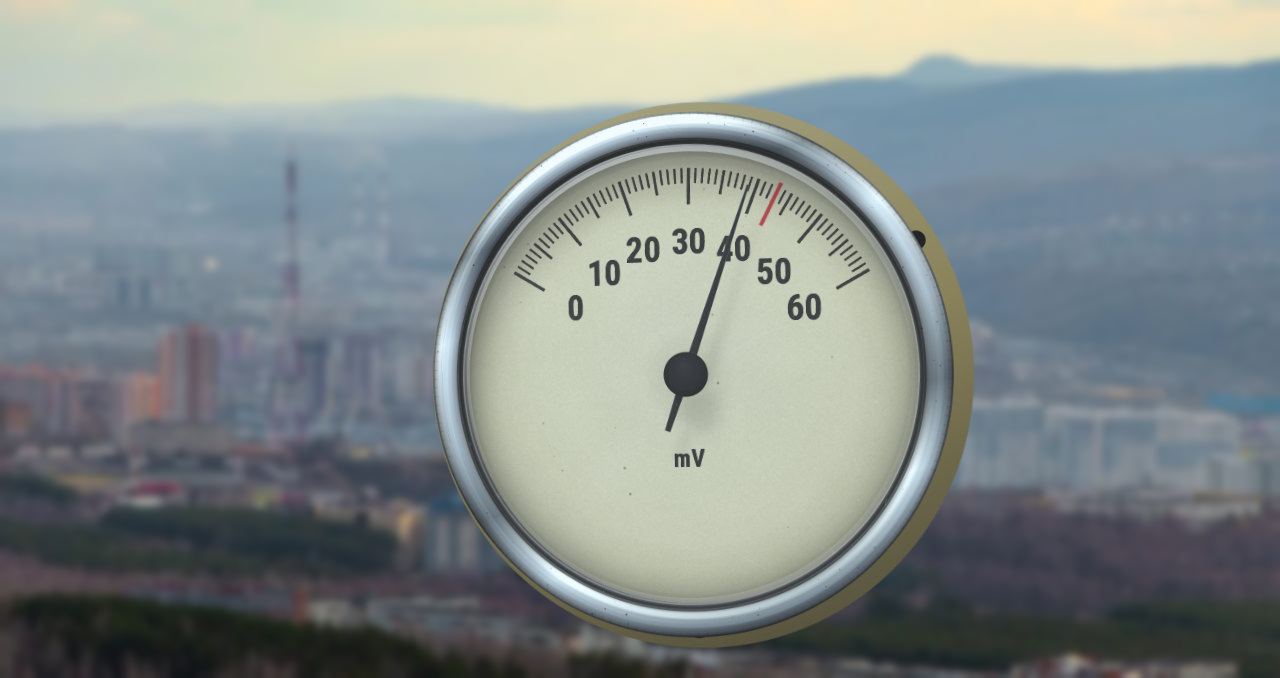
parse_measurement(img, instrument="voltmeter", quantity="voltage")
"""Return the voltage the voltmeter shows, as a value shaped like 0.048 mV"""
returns 39 mV
